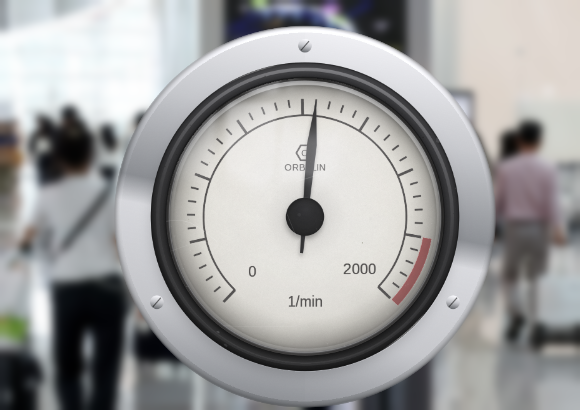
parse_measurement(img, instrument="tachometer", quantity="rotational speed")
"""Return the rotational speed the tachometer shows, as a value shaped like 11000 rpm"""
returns 1050 rpm
